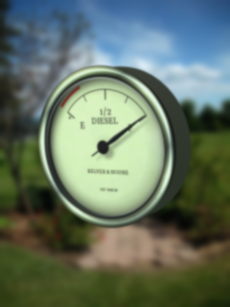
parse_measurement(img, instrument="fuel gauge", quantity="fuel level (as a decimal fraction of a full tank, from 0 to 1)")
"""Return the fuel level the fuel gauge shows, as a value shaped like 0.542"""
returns 1
